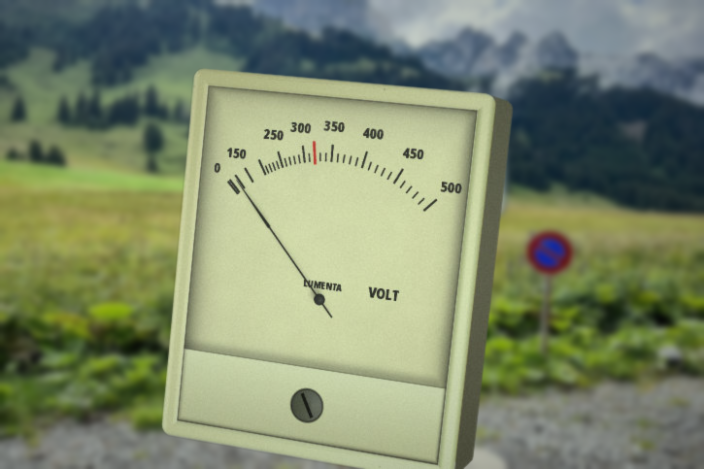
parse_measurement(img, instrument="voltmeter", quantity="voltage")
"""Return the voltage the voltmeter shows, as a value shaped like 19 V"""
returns 100 V
